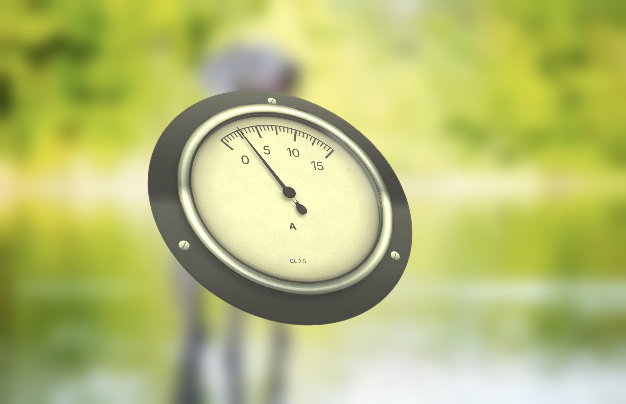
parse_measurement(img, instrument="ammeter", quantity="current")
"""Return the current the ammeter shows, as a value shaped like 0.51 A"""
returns 2.5 A
